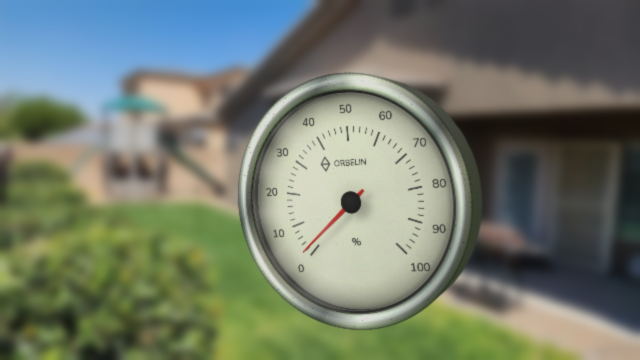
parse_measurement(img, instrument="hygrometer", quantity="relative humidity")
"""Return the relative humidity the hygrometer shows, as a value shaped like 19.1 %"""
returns 2 %
